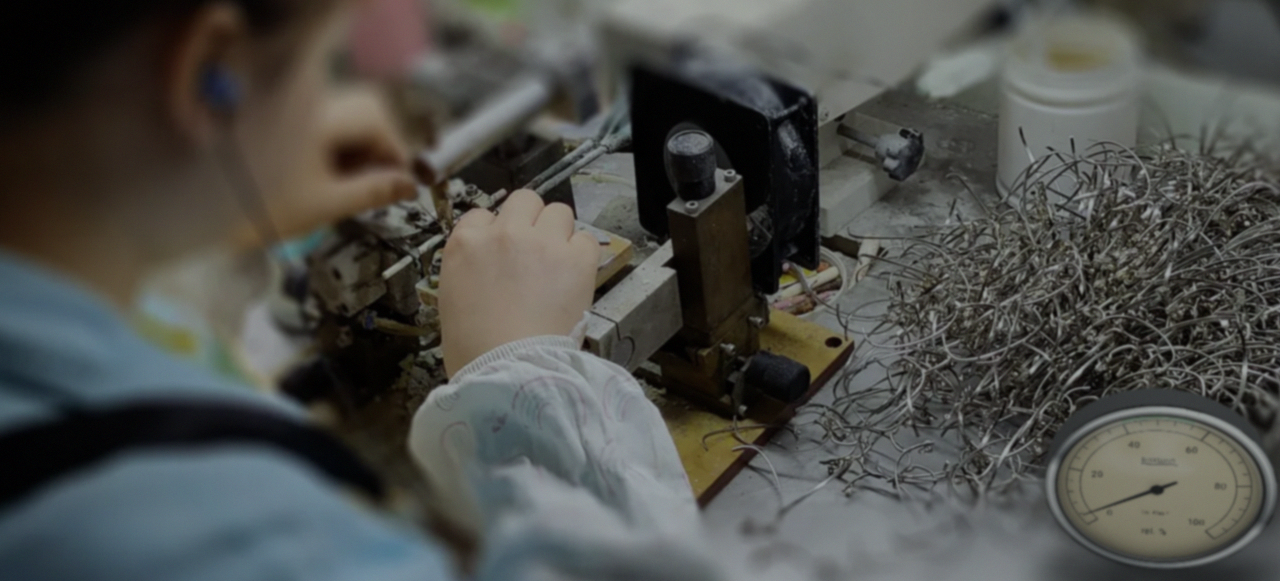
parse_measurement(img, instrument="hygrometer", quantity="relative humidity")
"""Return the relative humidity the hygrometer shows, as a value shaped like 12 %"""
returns 4 %
